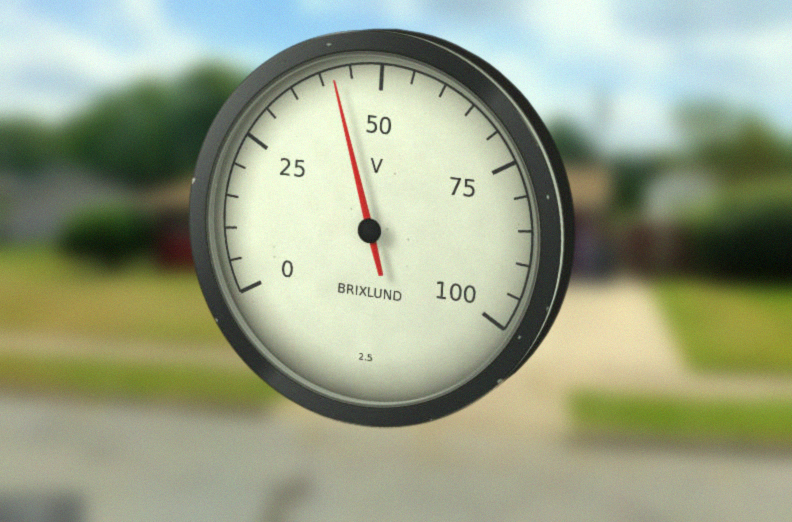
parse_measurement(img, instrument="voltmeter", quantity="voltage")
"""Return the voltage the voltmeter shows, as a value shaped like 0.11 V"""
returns 42.5 V
